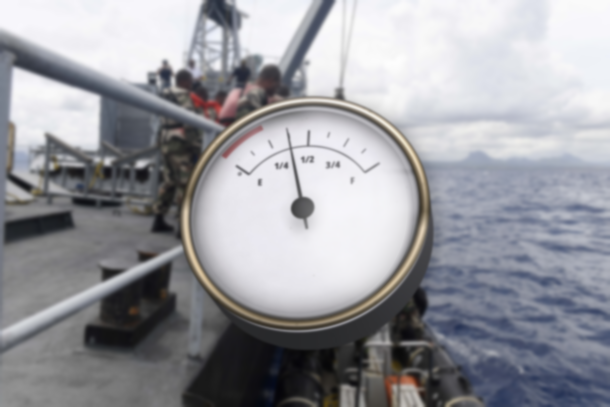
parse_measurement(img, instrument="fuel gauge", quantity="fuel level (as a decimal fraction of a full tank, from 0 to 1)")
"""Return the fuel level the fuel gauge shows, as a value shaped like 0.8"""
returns 0.375
